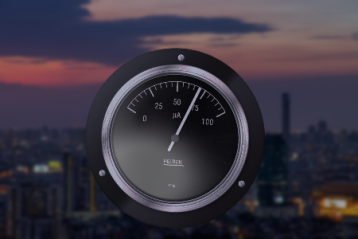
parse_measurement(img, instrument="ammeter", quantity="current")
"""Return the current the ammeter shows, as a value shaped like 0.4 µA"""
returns 70 µA
